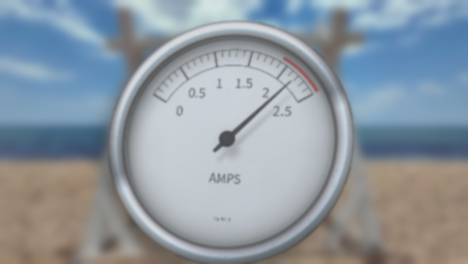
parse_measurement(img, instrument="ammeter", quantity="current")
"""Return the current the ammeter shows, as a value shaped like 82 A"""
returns 2.2 A
